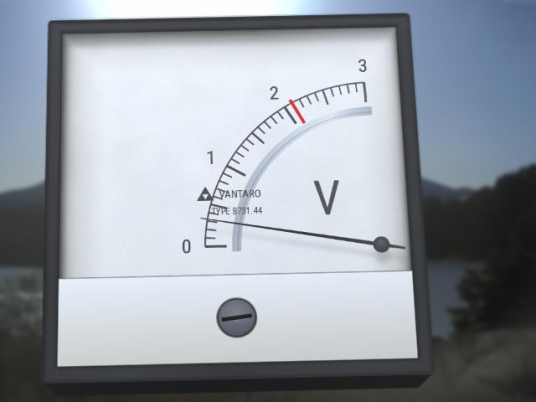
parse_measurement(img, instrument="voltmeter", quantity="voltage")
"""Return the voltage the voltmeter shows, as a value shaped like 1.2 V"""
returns 0.3 V
